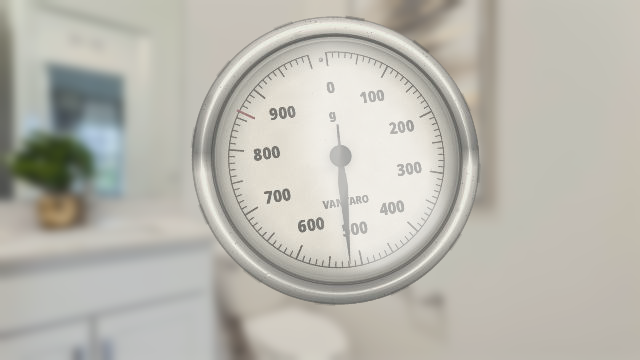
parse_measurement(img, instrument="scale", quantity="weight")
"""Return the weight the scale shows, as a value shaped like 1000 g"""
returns 520 g
